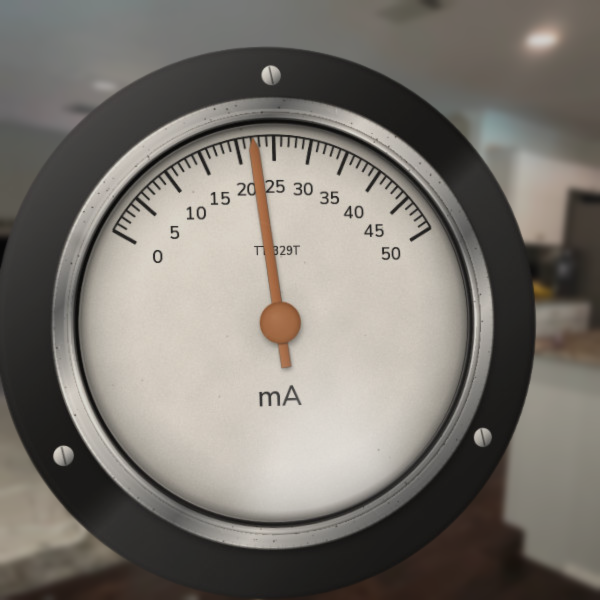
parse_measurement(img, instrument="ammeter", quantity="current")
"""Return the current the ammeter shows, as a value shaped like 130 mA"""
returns 22 mA
